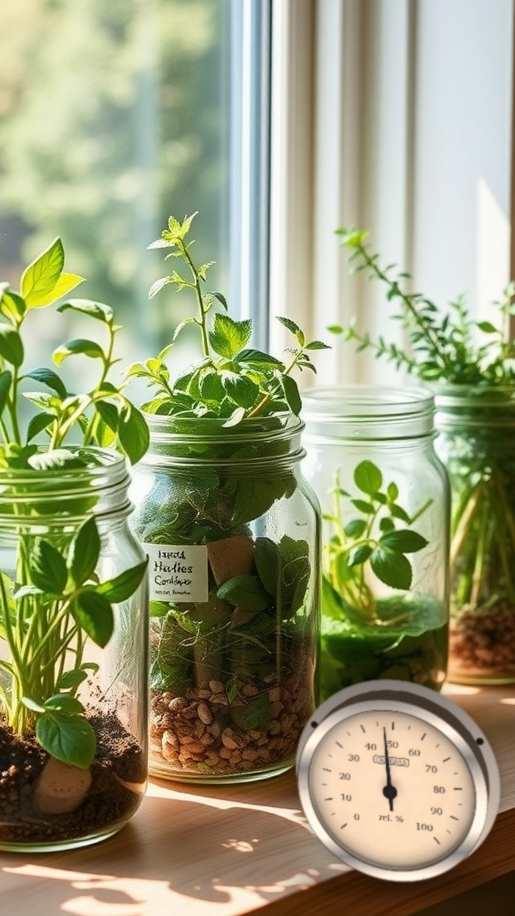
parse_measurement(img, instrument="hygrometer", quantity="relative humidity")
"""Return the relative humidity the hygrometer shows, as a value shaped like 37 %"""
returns 47.5 %
